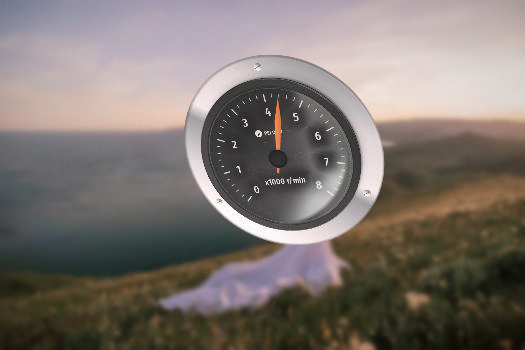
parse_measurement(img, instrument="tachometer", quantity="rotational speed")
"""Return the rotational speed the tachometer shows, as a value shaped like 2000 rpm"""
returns 4400 rpm
